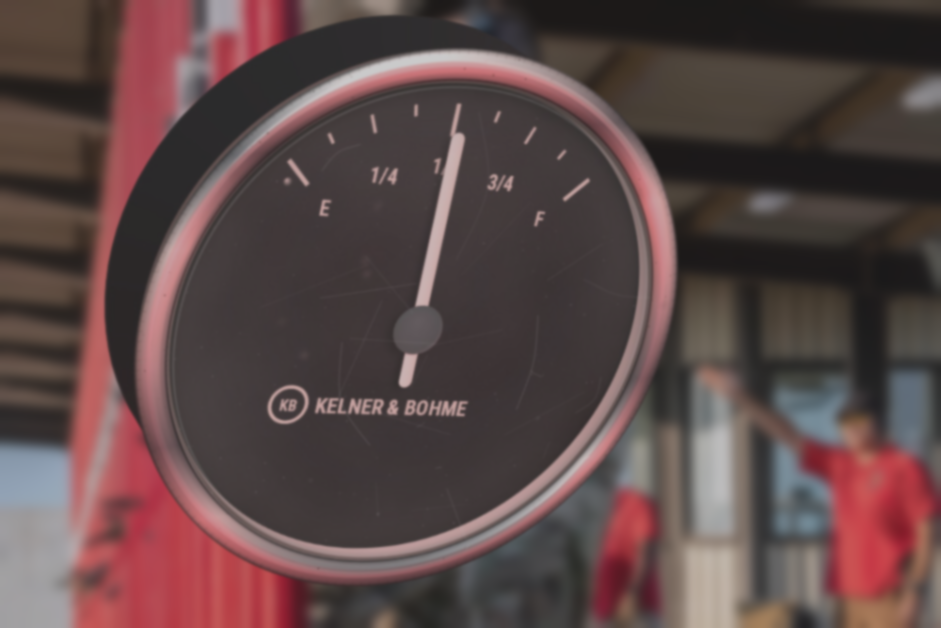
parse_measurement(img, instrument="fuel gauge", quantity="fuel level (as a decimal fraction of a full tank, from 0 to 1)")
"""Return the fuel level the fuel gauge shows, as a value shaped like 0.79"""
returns 0.5
